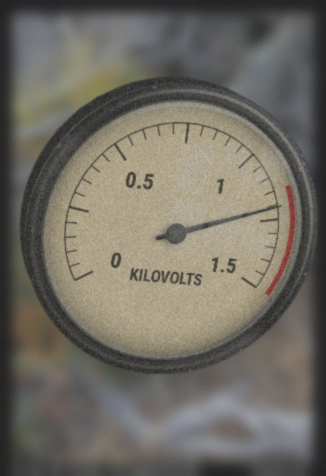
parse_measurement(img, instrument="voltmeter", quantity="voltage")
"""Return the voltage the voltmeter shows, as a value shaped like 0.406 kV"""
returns 1.2 kV
